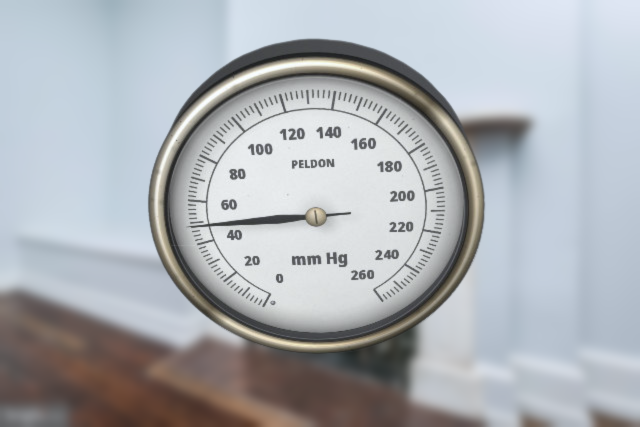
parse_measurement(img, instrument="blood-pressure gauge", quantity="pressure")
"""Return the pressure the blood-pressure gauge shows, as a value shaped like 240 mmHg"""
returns 50 mmHg
